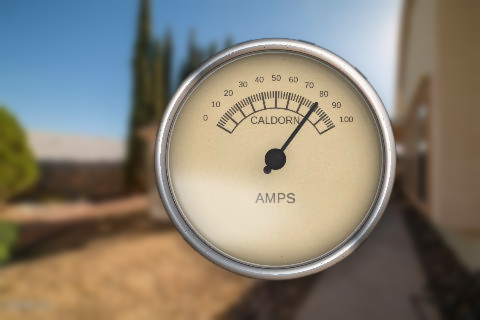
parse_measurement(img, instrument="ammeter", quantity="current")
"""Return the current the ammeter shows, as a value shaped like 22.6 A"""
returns 80 A
